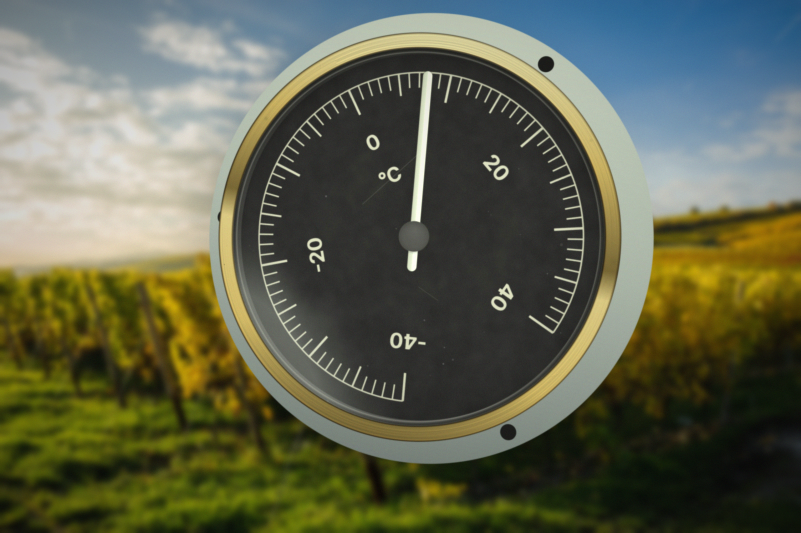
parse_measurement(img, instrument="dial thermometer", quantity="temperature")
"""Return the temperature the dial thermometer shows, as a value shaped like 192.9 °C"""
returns 8 °C
